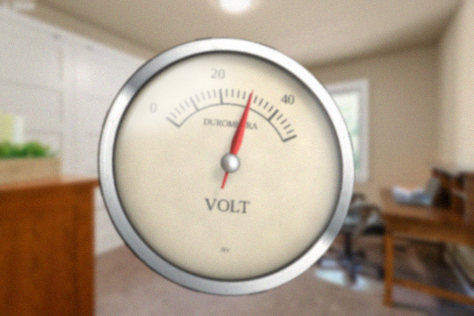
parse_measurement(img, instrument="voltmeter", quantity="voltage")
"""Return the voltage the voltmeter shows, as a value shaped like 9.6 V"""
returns 30 V
